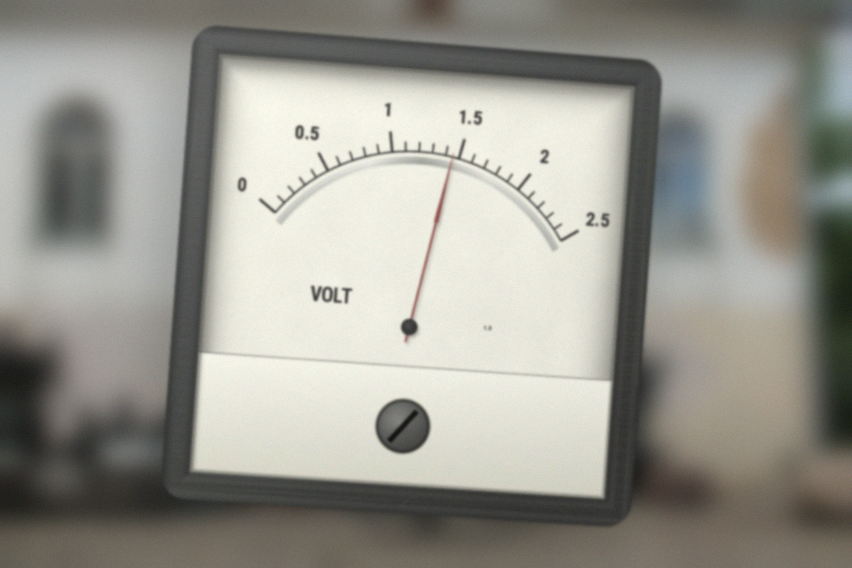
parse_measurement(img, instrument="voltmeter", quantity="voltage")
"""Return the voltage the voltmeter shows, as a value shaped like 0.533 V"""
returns 1.45 V
